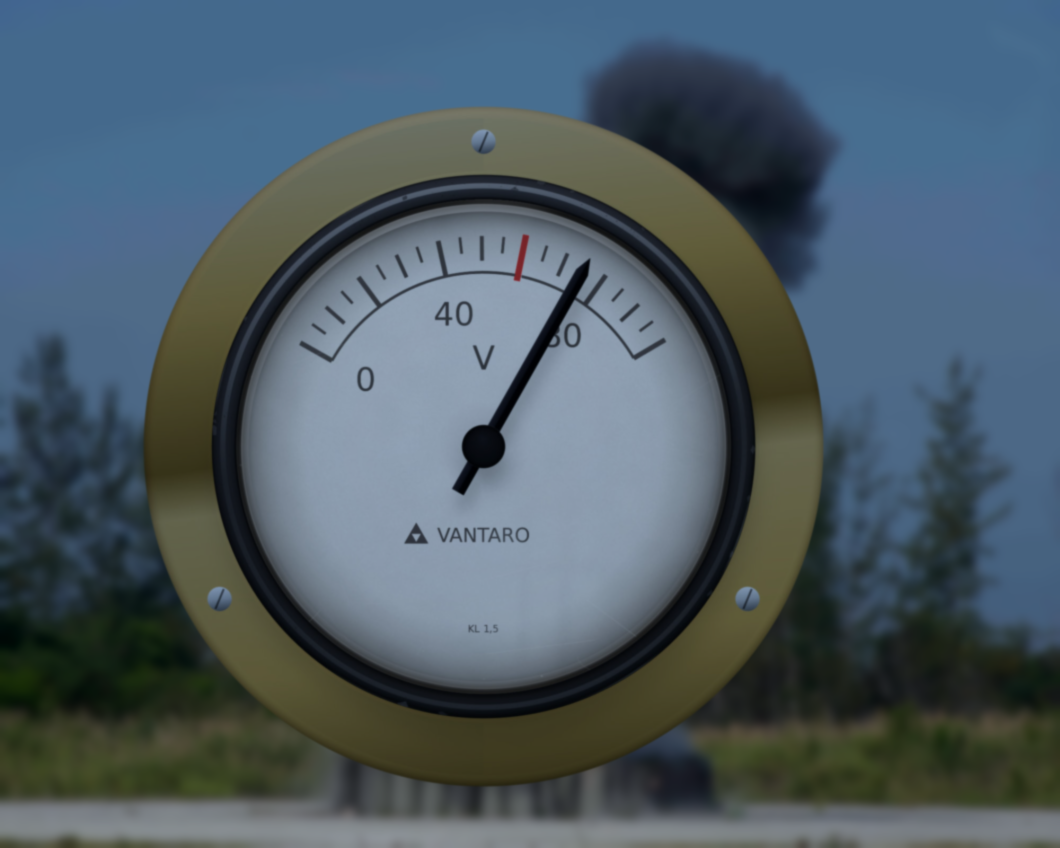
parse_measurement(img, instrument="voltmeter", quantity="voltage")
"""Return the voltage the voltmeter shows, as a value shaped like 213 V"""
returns 75 V
